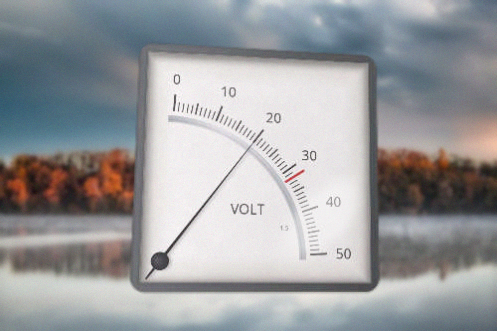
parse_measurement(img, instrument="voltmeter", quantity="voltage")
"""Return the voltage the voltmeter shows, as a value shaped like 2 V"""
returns 20 V
